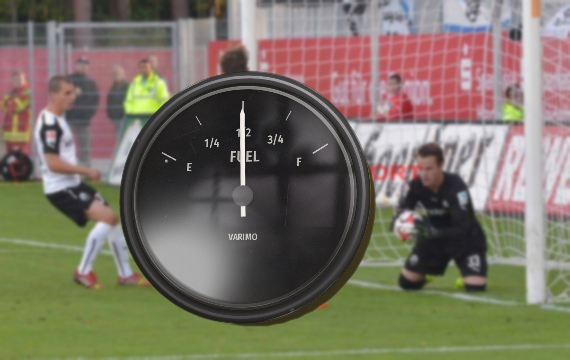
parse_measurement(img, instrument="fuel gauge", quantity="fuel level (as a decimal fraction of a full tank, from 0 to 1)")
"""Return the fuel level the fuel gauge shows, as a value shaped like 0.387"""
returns 0.5
